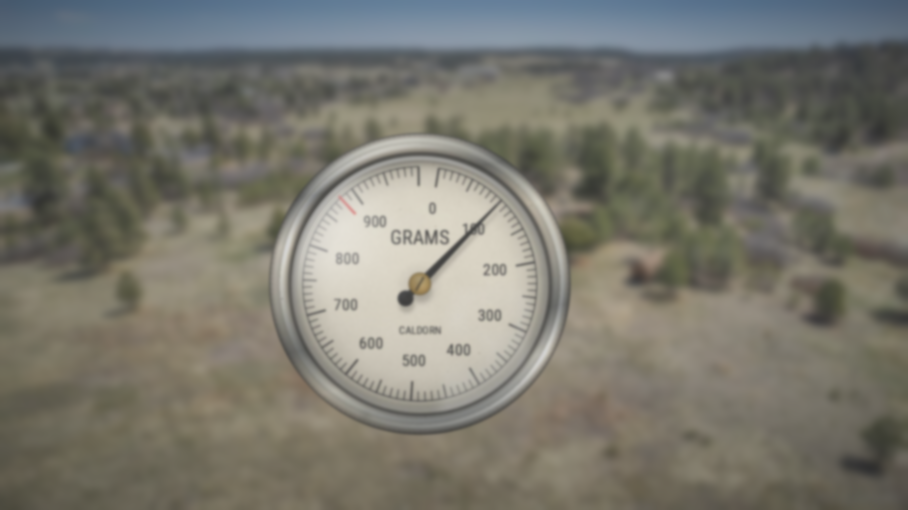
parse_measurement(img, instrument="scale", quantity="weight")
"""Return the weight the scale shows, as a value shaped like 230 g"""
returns 100 g
